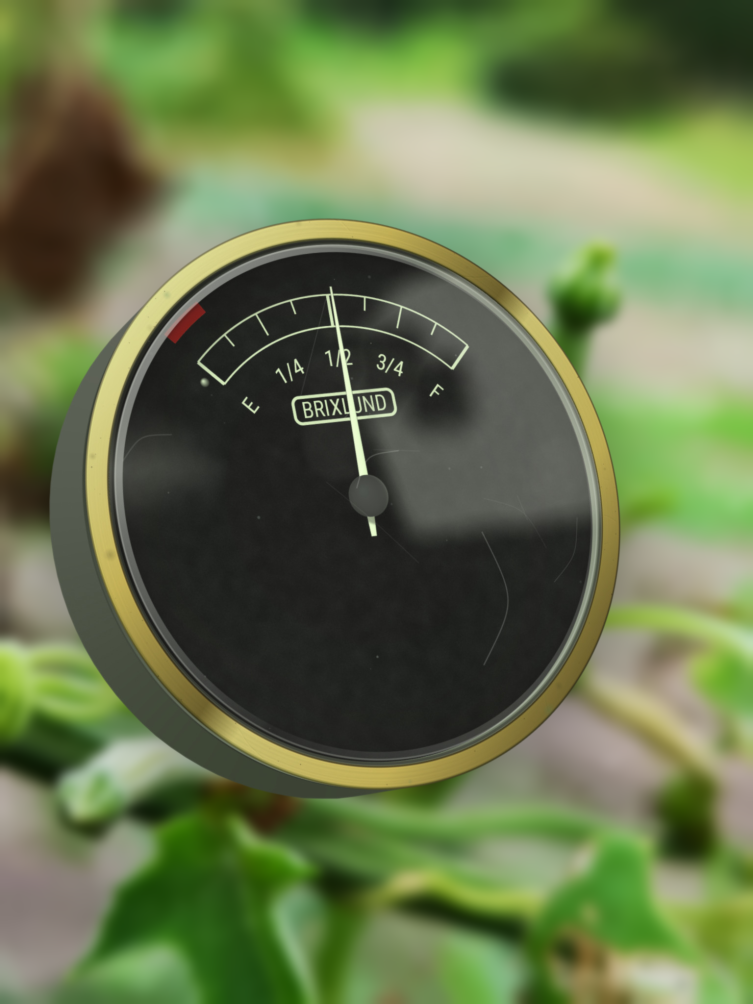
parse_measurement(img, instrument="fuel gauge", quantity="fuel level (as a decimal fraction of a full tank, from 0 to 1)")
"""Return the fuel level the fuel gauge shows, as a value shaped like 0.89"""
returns 0.5
